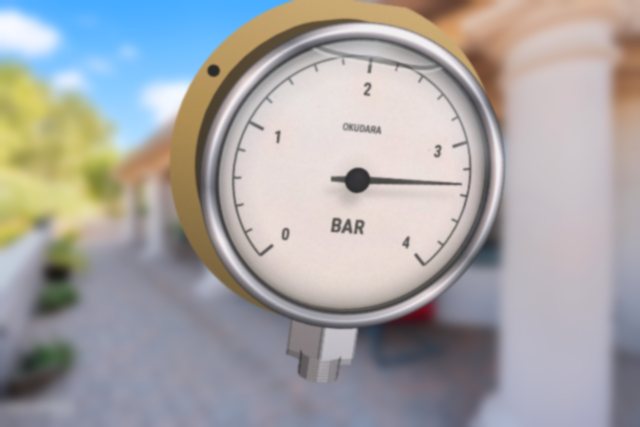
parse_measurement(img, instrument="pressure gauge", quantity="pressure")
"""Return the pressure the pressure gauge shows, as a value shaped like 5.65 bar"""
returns 3.3 bar
